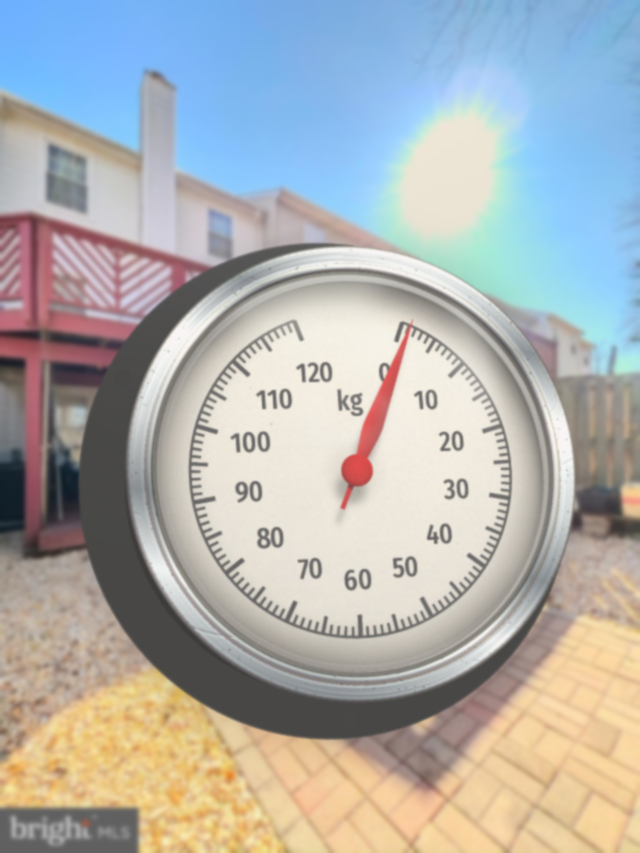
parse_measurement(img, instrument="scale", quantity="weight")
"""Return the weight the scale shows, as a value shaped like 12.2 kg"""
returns 1 kg
